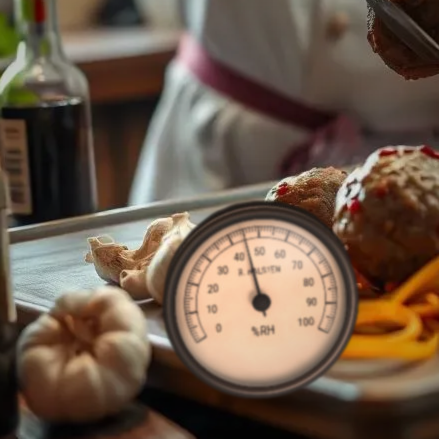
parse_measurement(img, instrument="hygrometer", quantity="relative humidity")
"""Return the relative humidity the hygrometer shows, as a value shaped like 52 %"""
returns 45 %
